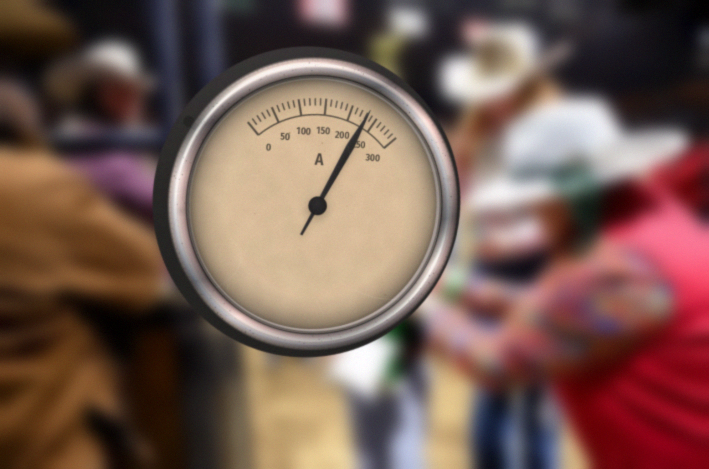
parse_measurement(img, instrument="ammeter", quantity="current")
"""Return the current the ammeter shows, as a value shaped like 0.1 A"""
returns 230 A
